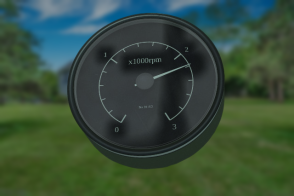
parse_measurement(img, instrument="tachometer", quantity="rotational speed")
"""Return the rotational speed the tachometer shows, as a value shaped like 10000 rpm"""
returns 2200 rpm
